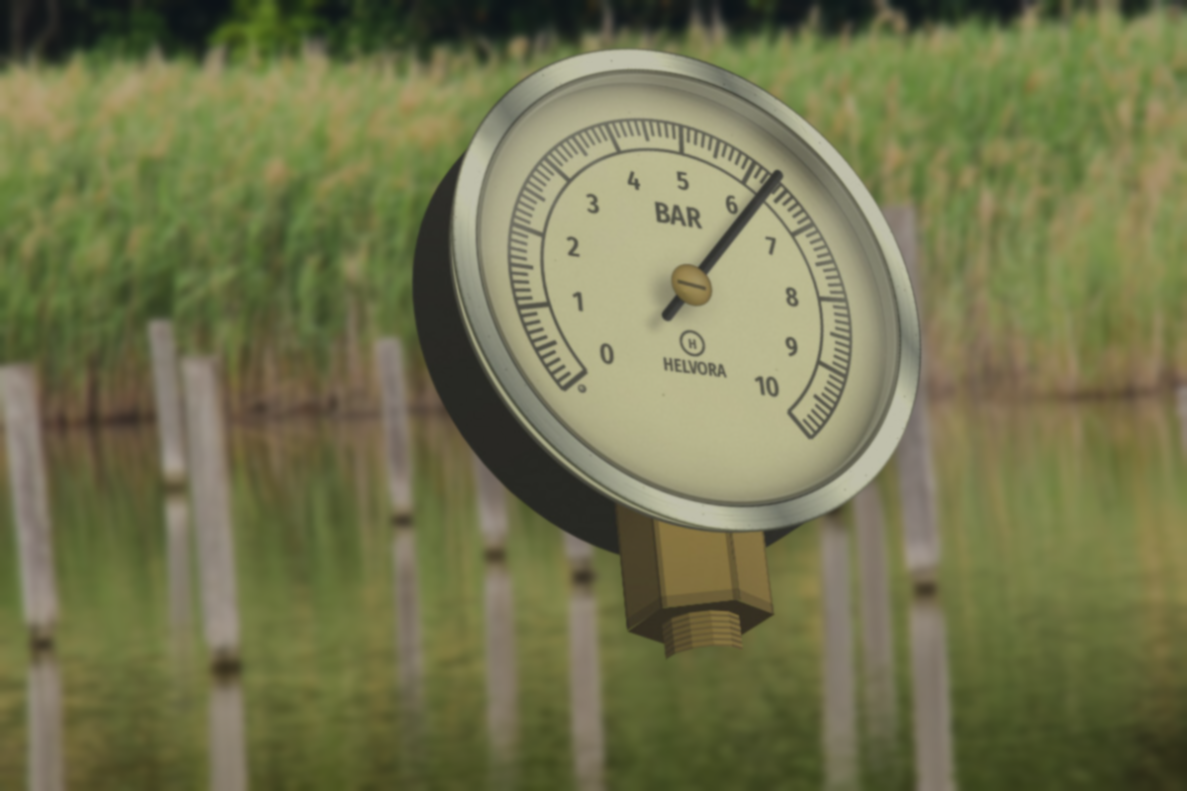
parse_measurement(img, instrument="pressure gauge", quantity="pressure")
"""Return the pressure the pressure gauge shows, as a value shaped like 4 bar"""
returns 6.3 bar
